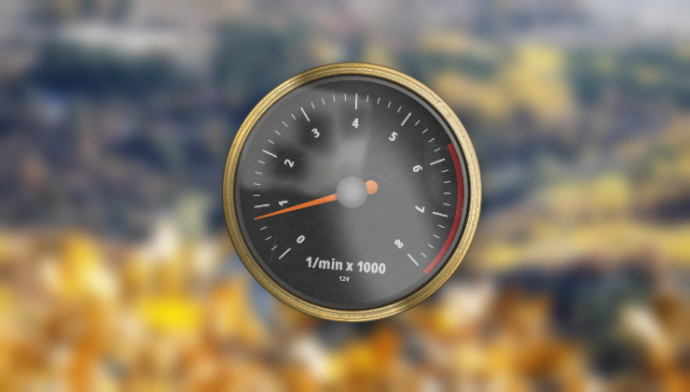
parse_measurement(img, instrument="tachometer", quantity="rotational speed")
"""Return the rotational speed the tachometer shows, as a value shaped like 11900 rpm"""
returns 800 rpm
